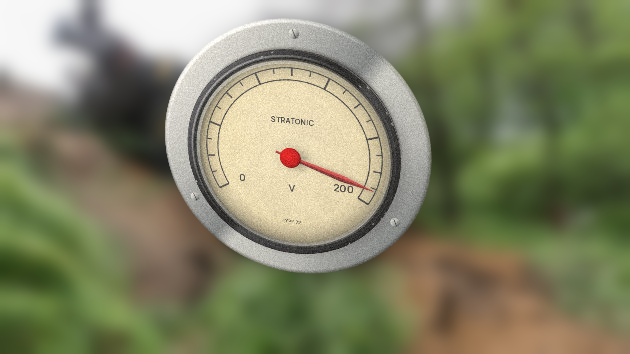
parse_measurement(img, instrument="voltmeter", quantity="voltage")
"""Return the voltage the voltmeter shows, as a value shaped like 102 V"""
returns 190 V
